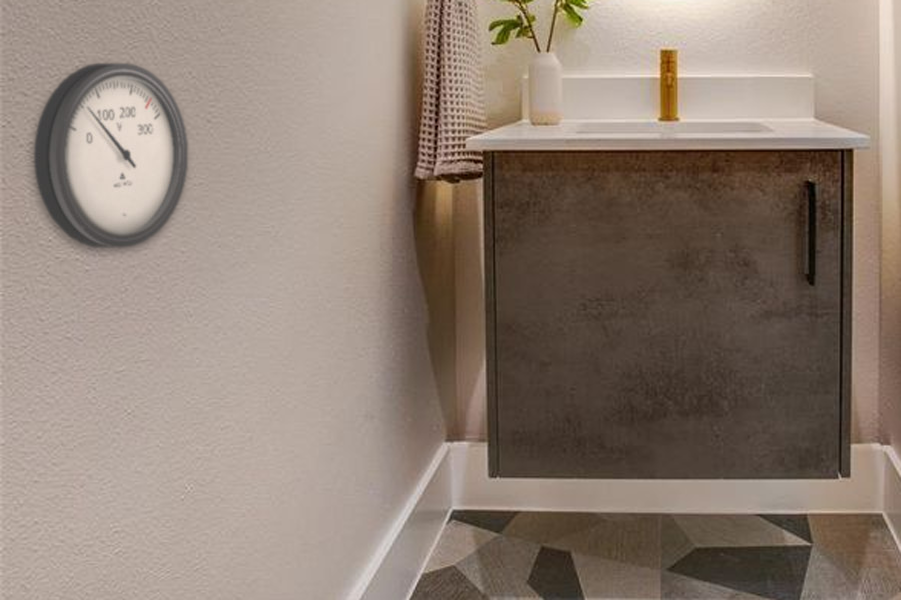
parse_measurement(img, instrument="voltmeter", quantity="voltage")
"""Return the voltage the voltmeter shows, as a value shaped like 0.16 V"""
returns 50 V
